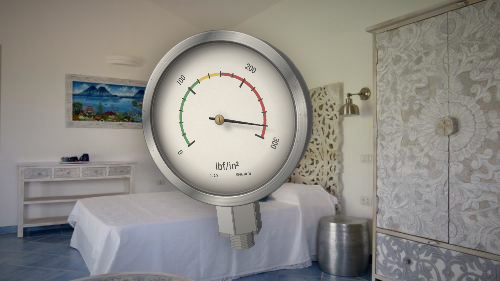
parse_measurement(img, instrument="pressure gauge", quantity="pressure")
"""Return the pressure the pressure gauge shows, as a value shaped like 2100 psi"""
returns 280 psi
